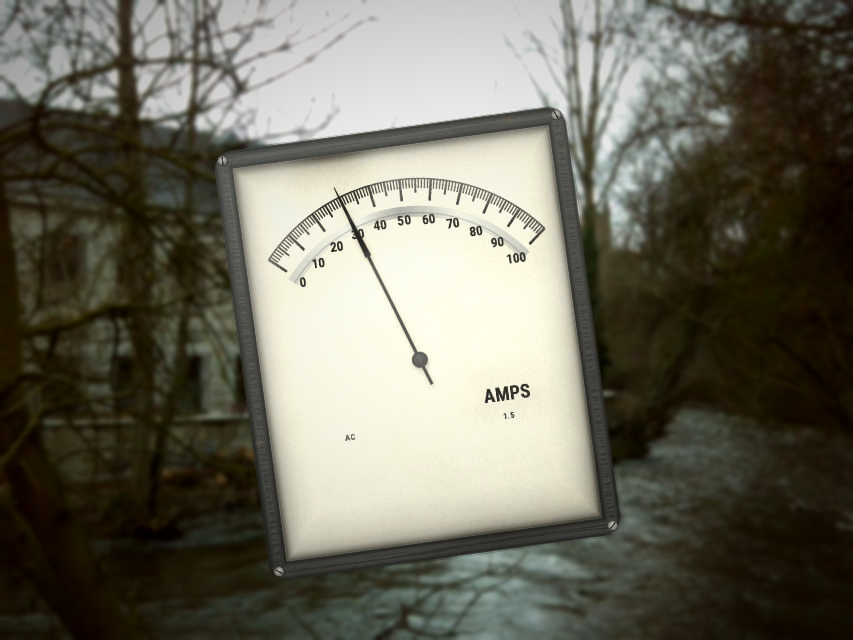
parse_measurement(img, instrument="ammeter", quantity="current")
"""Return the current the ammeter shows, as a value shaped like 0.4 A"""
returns 30 A
